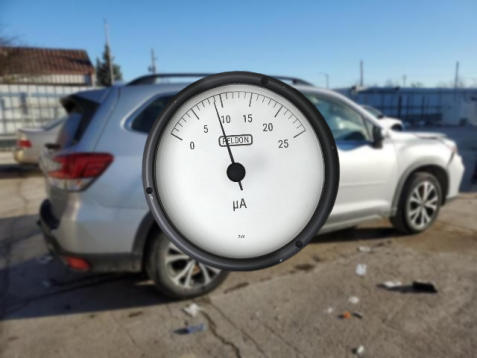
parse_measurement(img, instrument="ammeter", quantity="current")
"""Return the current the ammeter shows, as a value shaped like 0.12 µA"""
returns 9 µA
